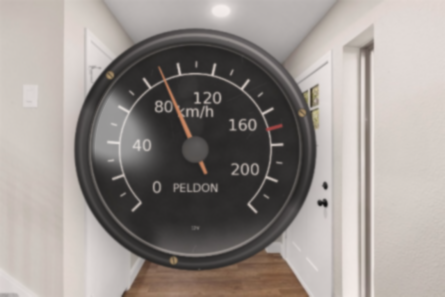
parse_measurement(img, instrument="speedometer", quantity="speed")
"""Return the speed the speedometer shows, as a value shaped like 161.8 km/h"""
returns 90 km/h
